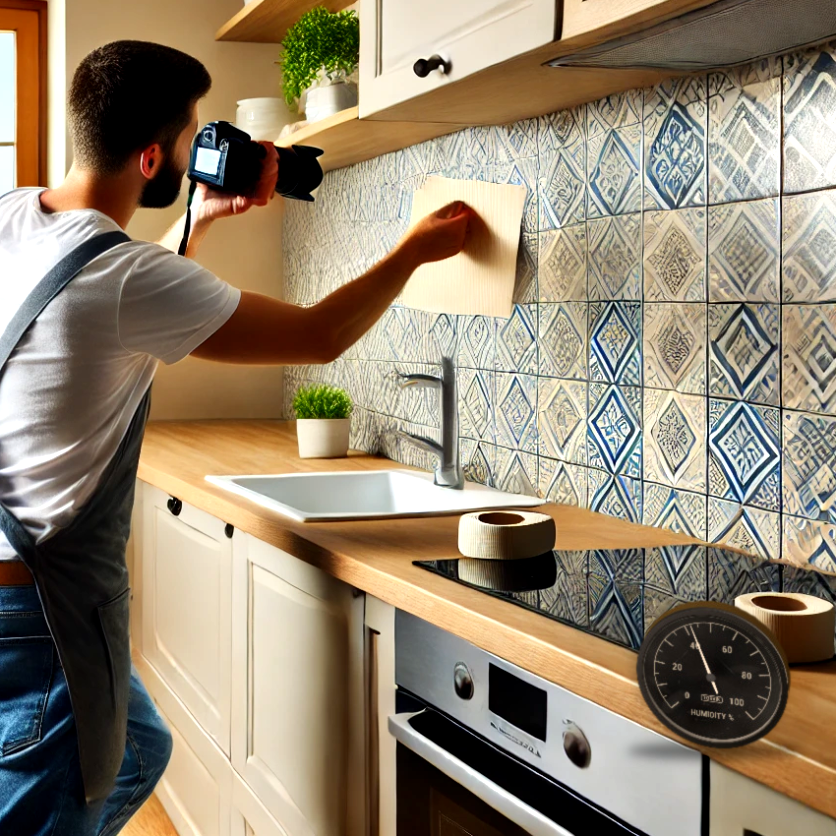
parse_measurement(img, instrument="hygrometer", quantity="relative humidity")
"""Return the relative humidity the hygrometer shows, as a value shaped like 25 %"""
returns 42.5 %
